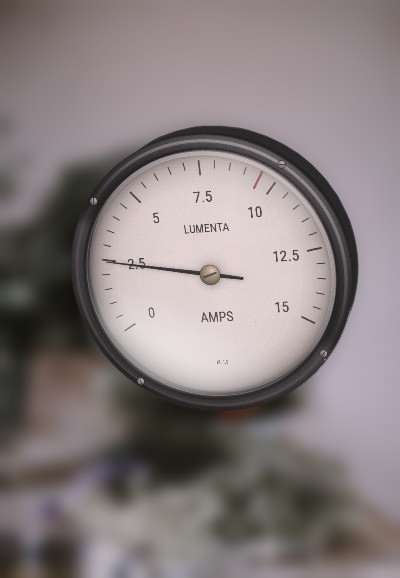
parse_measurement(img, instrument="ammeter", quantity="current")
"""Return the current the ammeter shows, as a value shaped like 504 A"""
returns 2.5 A
